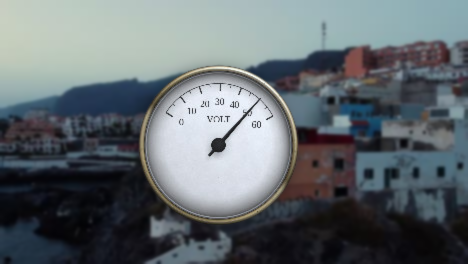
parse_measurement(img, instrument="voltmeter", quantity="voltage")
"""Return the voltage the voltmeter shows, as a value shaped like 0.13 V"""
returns 50 V
